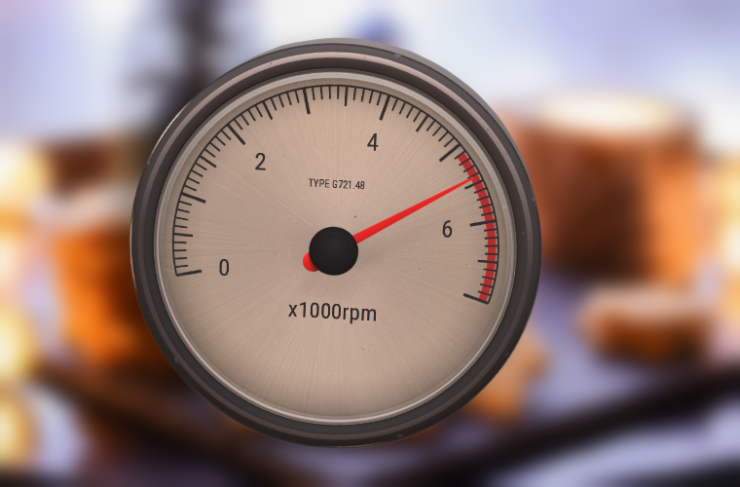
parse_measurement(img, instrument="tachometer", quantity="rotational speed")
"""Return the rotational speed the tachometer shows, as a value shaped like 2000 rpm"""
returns 5400 rpm
